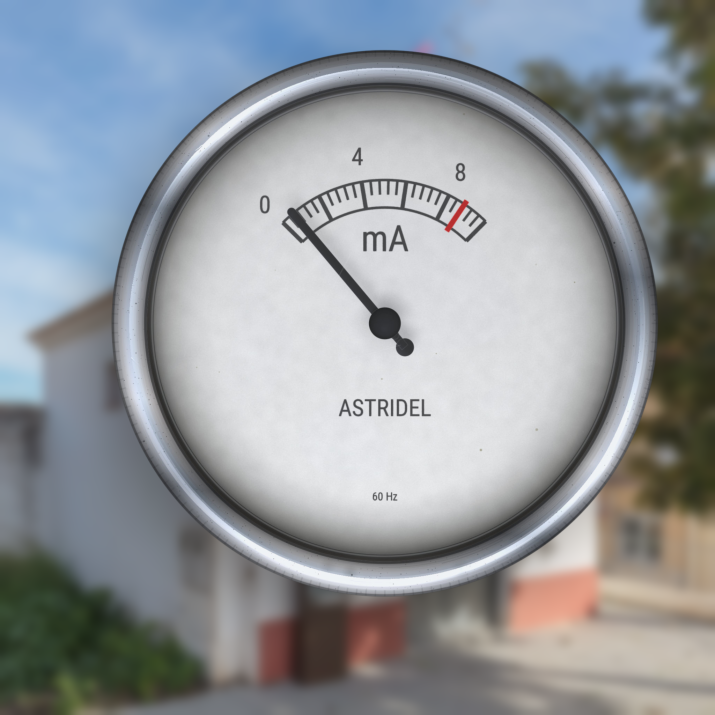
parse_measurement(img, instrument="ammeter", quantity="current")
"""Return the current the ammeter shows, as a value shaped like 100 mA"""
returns 0.6 mA
